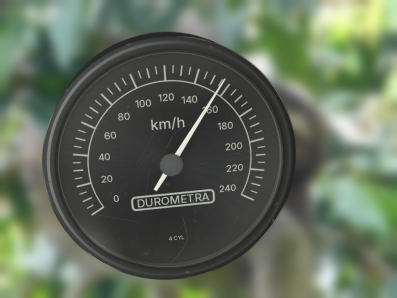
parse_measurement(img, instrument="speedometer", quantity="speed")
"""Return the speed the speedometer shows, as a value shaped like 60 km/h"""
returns 155 km/h
